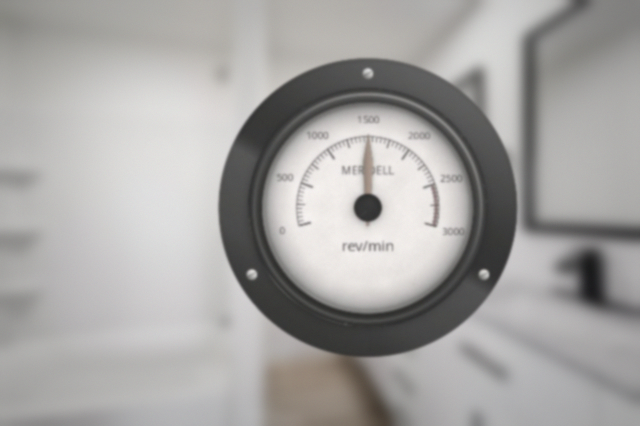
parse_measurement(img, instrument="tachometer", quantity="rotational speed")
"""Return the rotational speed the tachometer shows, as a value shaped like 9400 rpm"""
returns 1500 rpm
